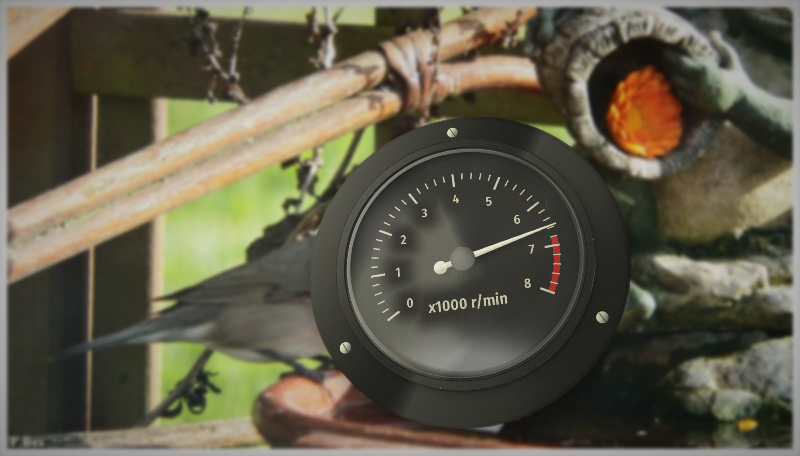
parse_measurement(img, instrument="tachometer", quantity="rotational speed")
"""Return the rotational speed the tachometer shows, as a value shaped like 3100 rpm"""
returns 6600 rpm
